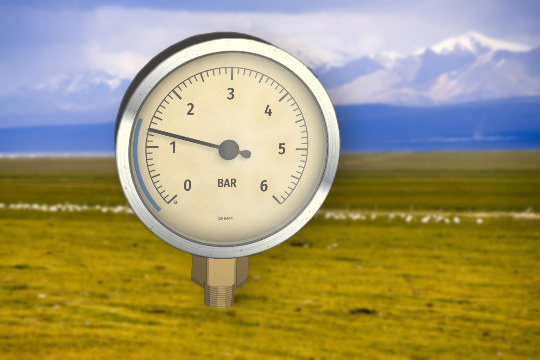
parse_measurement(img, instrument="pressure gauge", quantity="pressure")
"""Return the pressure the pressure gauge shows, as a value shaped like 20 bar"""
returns 1.3 bar
